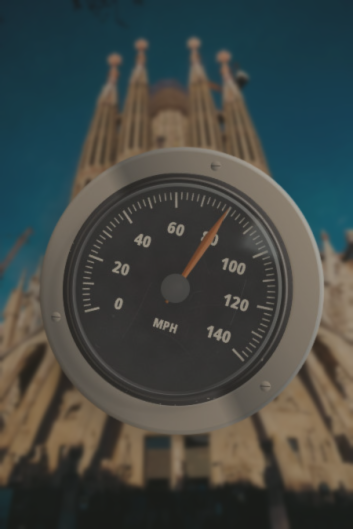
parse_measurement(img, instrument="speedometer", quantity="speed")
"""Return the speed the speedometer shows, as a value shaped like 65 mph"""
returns 80 mph
